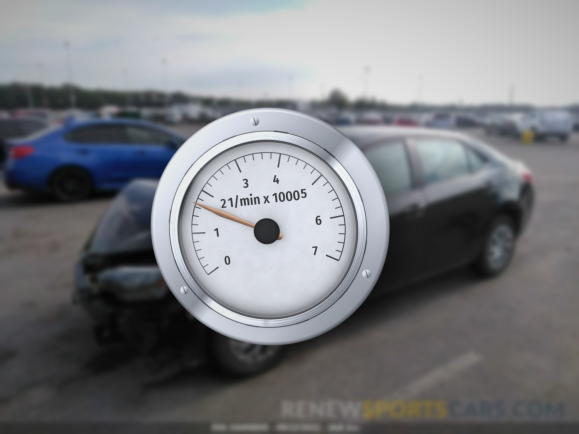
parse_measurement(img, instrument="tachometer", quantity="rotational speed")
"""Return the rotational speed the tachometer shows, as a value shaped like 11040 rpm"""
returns 1700 rpm
